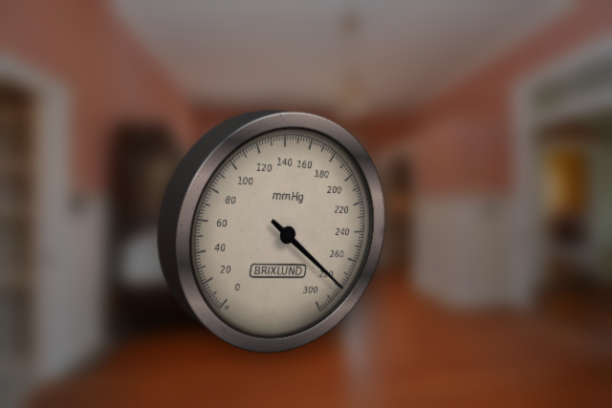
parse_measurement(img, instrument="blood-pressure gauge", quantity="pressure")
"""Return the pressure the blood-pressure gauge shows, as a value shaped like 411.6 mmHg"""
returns 280 mmHg
